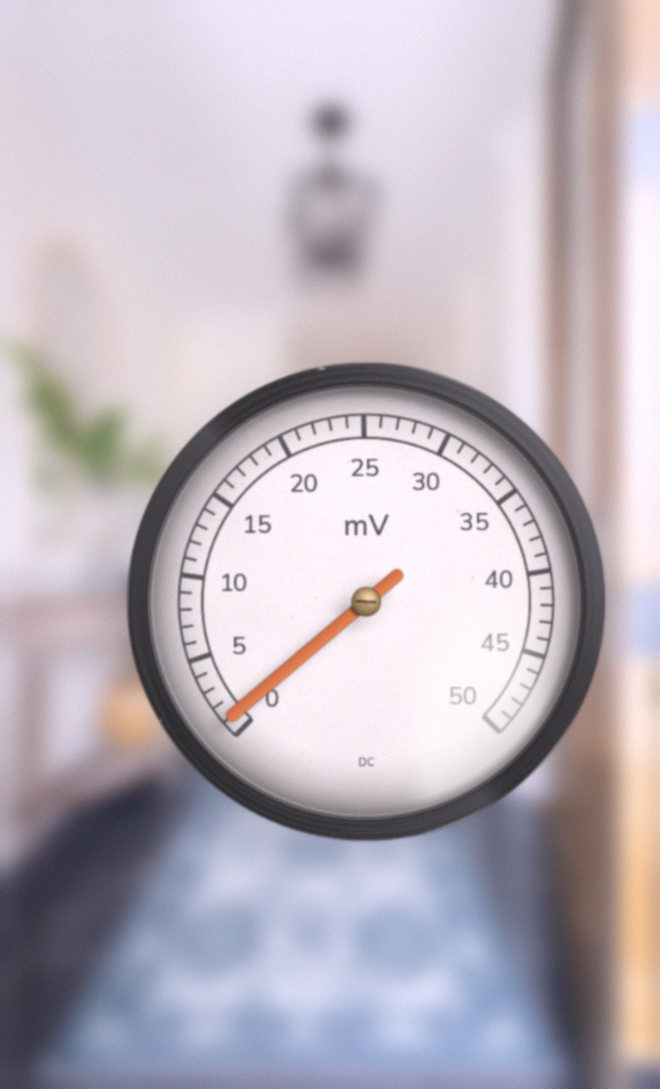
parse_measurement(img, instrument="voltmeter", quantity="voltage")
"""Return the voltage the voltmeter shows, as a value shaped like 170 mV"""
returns 1 mV
